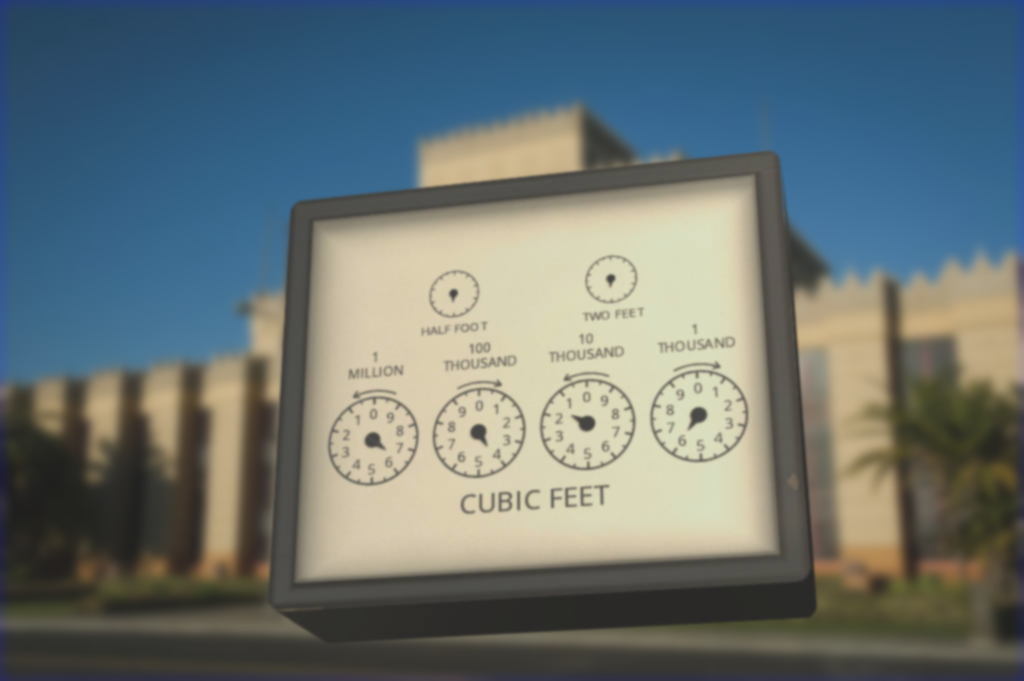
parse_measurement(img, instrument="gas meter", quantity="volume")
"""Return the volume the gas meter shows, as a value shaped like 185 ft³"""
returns 641600 ft³
